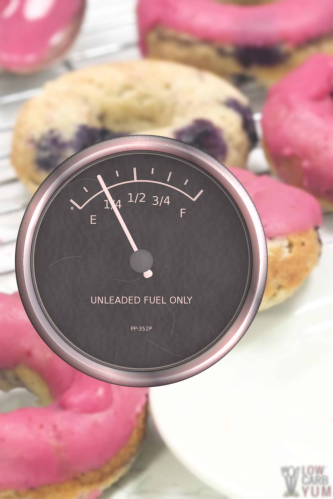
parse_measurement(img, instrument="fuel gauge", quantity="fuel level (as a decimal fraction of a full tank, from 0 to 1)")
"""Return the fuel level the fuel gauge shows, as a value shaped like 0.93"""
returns 0.25
